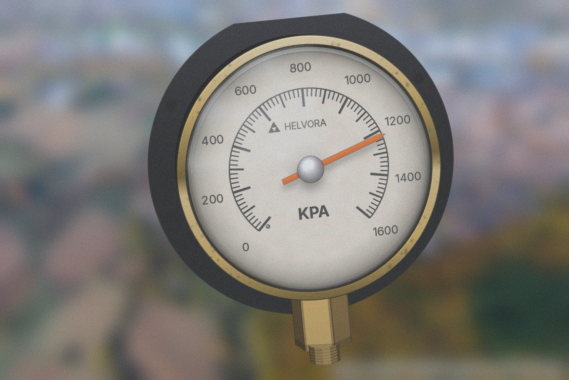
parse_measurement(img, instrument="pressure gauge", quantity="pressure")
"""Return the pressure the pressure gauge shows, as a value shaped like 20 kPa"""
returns 1220 kPa
